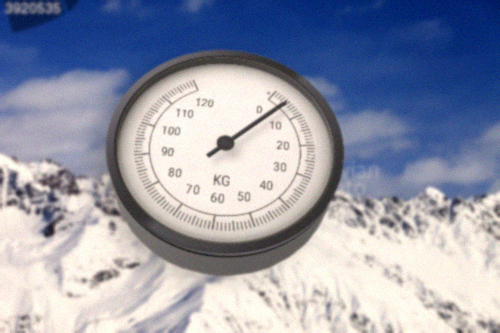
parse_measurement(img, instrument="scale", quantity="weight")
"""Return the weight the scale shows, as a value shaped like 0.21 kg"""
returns 5 kg
